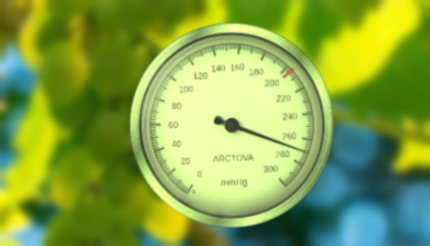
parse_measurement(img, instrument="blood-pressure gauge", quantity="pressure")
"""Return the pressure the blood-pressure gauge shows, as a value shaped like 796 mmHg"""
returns 270 mmHg
